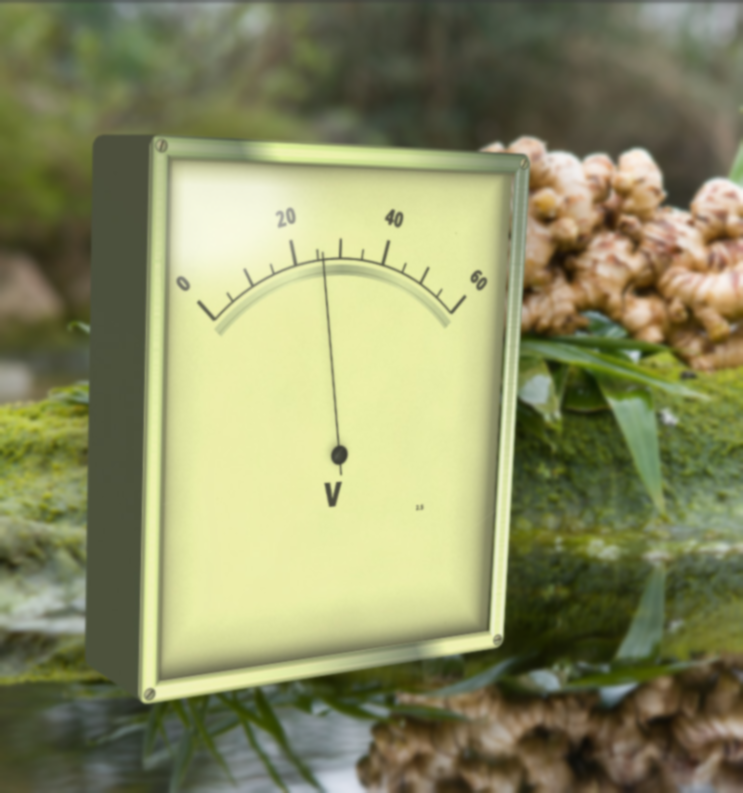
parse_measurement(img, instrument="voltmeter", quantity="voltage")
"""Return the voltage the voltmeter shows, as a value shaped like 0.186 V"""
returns 25 V
